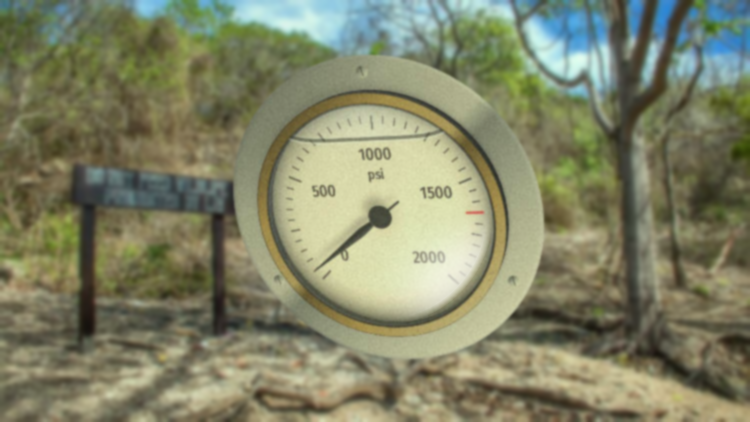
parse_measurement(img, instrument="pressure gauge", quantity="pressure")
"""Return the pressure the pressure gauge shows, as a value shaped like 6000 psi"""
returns 50 psi
